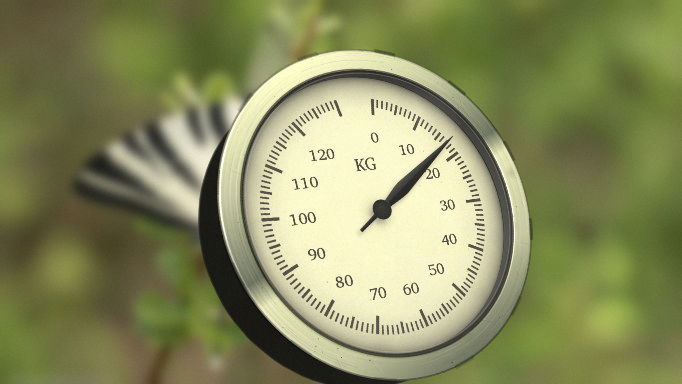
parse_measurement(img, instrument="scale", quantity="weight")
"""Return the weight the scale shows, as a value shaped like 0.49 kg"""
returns 17 kg
